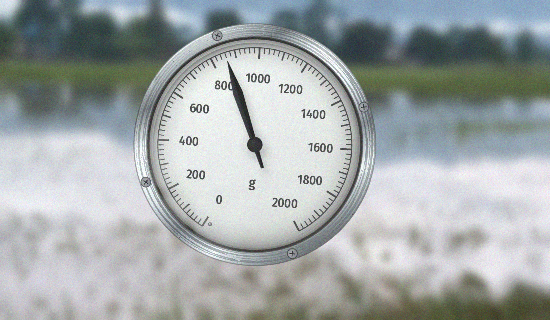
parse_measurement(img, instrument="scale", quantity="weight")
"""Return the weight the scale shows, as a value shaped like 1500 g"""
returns 860 g
